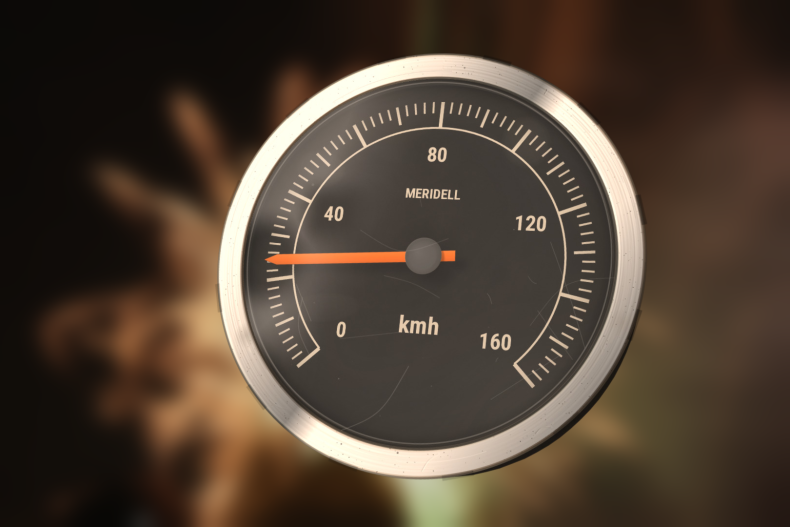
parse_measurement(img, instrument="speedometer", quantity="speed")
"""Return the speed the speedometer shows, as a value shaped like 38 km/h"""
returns 24 km/h
